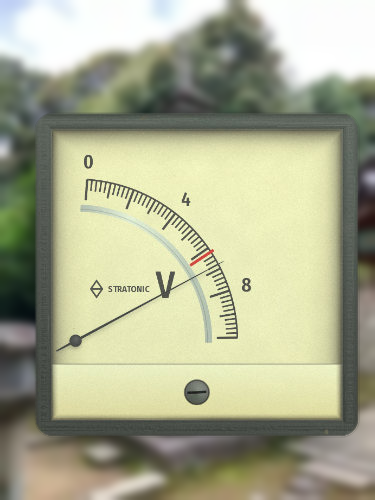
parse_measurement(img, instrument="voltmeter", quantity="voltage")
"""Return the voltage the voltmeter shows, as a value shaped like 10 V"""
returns 6.8 V
